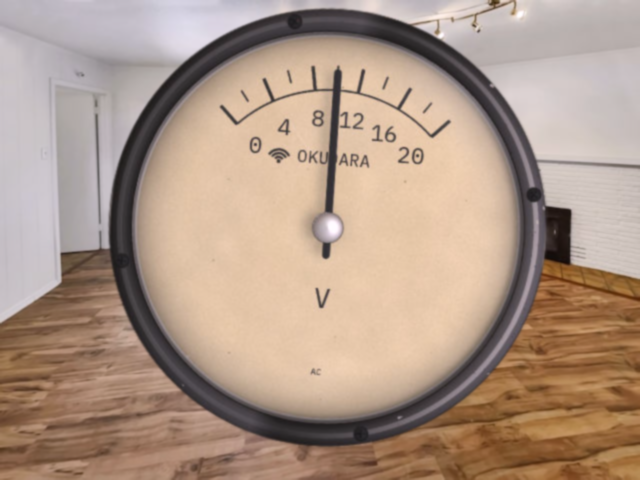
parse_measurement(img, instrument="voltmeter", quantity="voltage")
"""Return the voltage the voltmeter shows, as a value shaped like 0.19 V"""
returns 10 V
